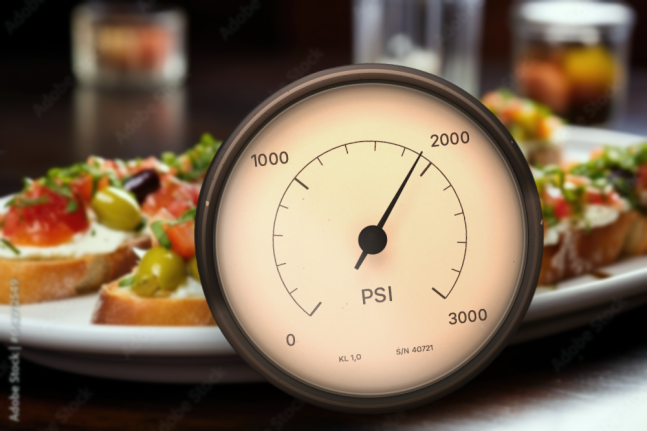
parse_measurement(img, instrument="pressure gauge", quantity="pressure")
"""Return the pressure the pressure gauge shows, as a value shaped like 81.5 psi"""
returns 1900 psi
